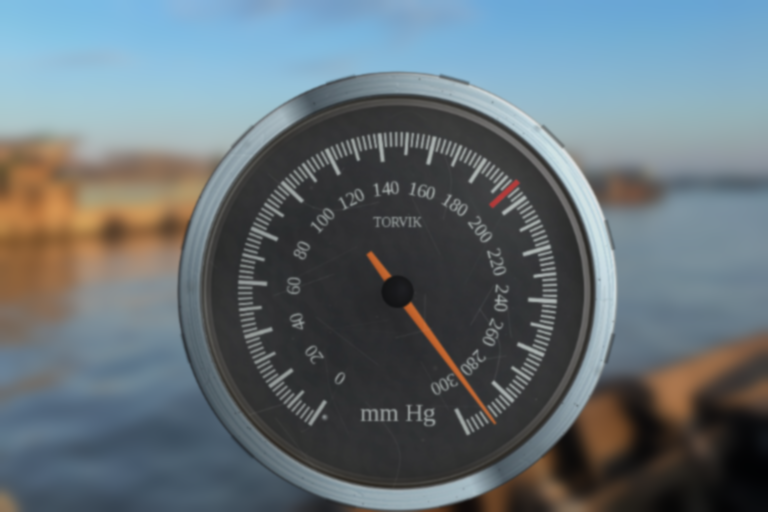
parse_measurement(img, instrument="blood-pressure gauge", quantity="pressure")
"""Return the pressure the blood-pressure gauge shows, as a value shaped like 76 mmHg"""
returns 290 mmHg
